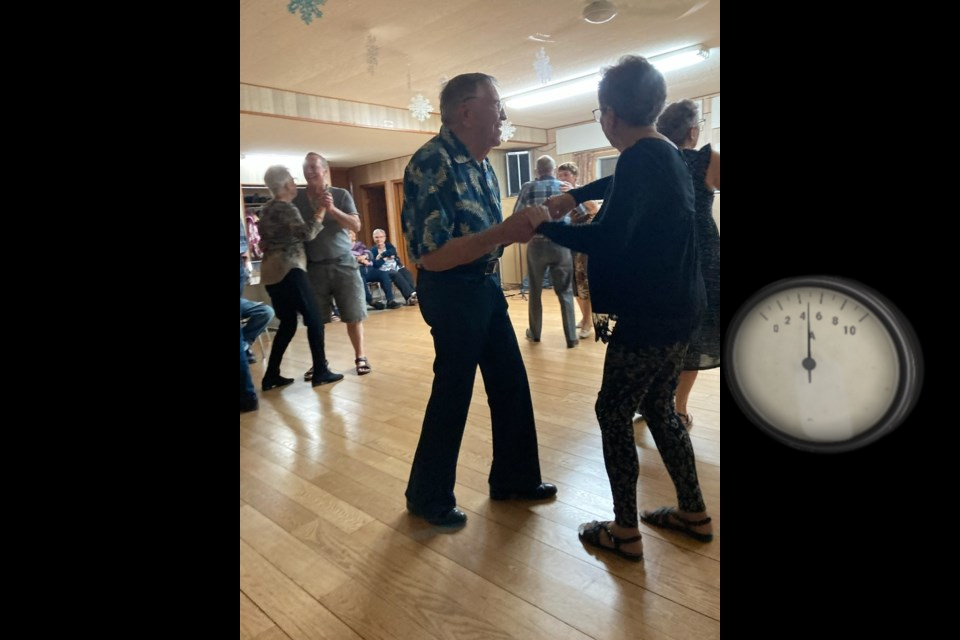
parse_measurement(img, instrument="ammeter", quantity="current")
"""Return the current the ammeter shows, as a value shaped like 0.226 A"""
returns 5 A
